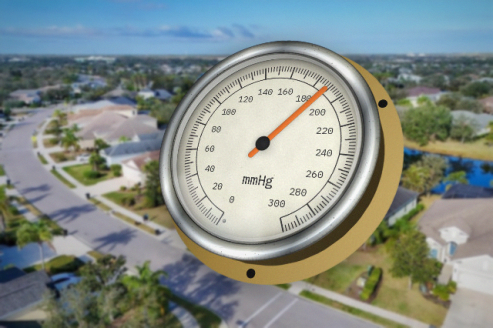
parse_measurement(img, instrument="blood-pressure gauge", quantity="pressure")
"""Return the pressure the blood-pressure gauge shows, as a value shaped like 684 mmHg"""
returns 190 mmHg
